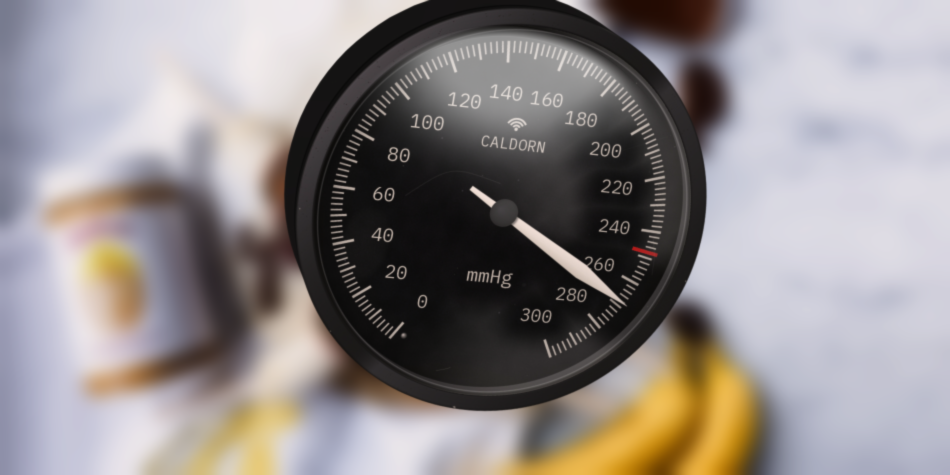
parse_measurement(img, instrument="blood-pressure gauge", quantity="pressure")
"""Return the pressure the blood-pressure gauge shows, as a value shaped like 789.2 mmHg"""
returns 268 mmHg
